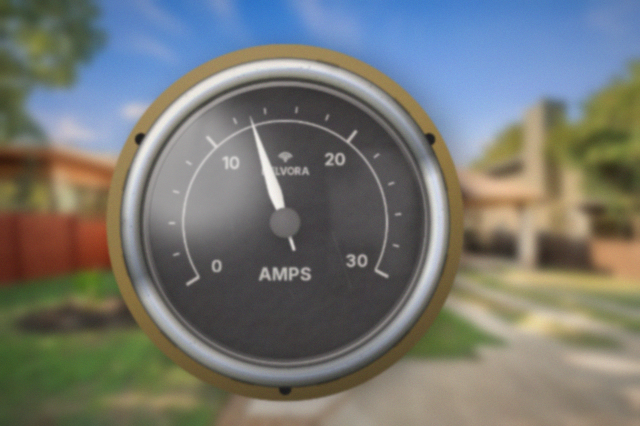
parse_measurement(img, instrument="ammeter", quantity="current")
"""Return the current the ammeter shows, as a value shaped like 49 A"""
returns 13 A
